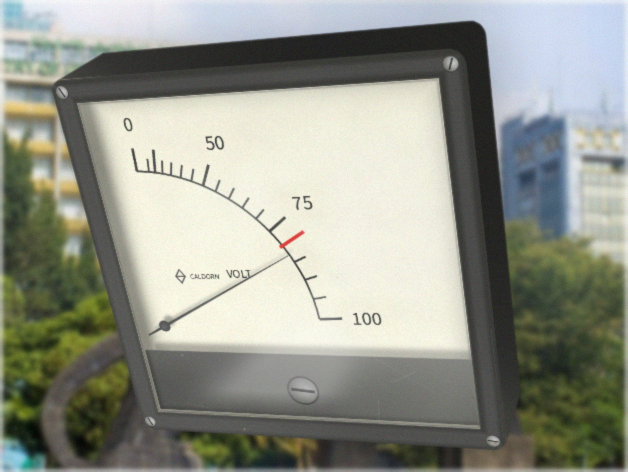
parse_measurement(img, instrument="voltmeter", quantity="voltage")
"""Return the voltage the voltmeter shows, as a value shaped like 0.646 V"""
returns 82.5 V
